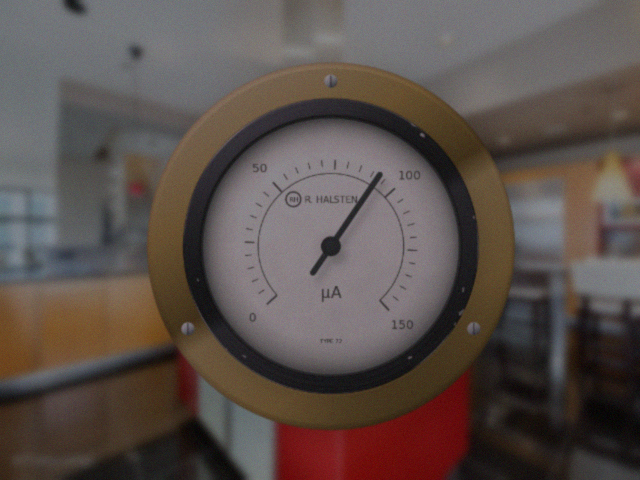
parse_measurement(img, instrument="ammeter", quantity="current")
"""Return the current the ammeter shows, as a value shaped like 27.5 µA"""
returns 92.5 µA
